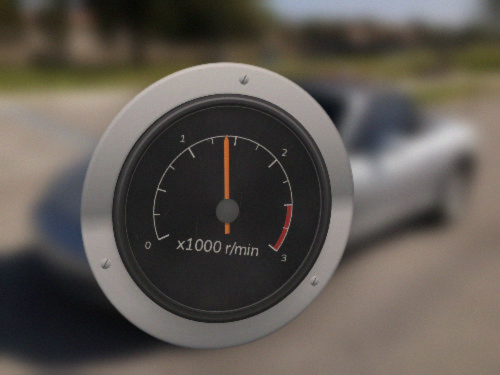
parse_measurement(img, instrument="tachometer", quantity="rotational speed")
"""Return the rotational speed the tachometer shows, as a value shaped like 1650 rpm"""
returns 1375 rpm
